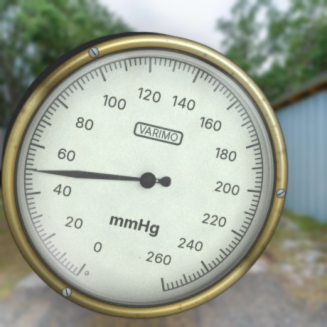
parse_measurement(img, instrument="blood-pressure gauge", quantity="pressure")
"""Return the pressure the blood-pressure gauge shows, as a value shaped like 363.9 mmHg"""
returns 50 mmHg
